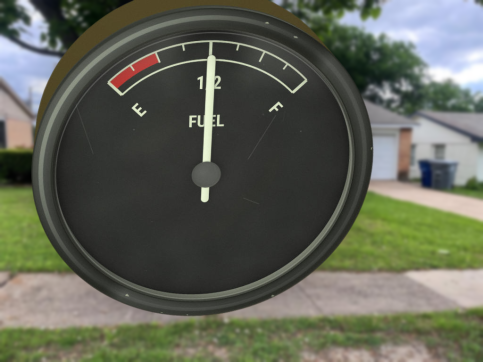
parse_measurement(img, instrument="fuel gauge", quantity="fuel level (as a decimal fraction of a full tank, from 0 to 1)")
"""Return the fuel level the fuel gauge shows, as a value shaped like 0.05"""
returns 0.5
